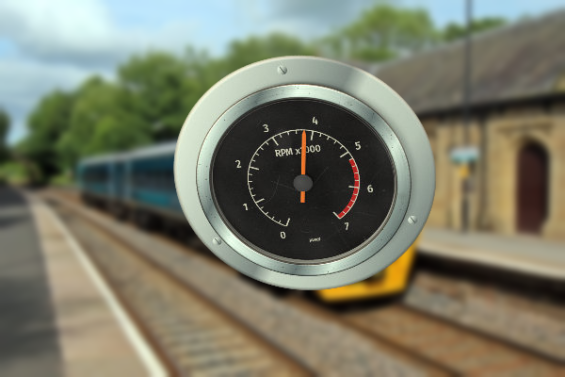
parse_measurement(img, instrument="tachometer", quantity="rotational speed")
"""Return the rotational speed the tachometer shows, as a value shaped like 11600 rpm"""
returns 3800 rpm
